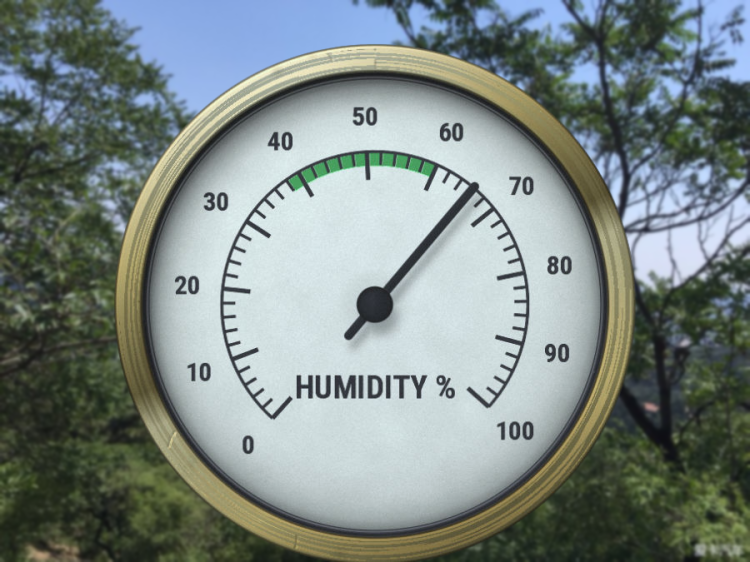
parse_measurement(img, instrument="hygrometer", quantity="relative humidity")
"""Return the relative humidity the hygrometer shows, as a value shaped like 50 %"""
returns 66 %
